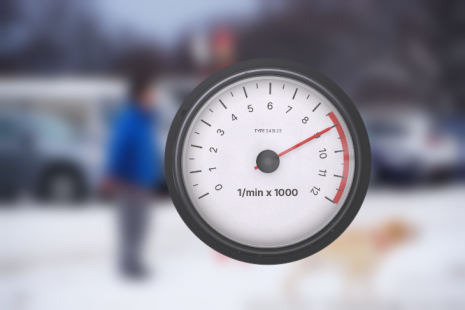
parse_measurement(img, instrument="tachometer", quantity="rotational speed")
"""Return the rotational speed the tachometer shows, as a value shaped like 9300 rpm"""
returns 9000 rpm
